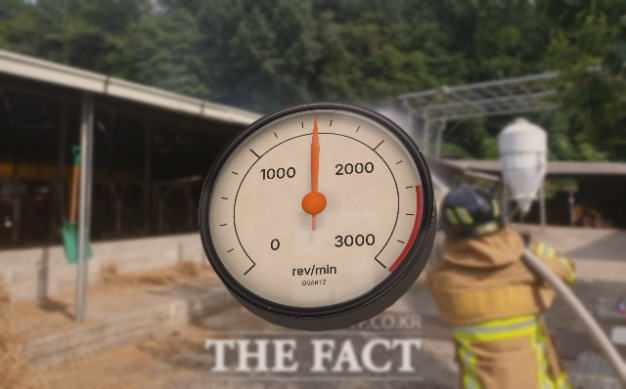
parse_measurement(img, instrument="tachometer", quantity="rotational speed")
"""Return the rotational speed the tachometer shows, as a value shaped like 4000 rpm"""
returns 1500 rpm
